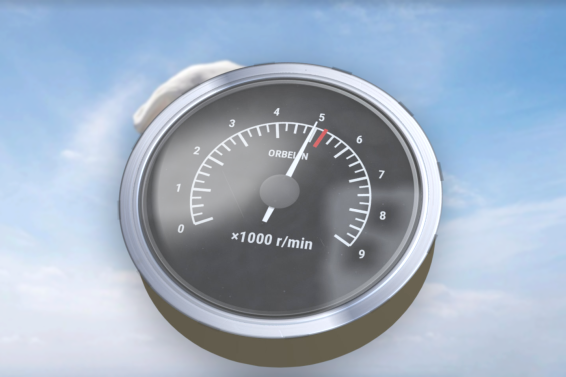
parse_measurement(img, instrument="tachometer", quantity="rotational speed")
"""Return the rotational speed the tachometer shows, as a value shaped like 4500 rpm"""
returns 5000 rpm
